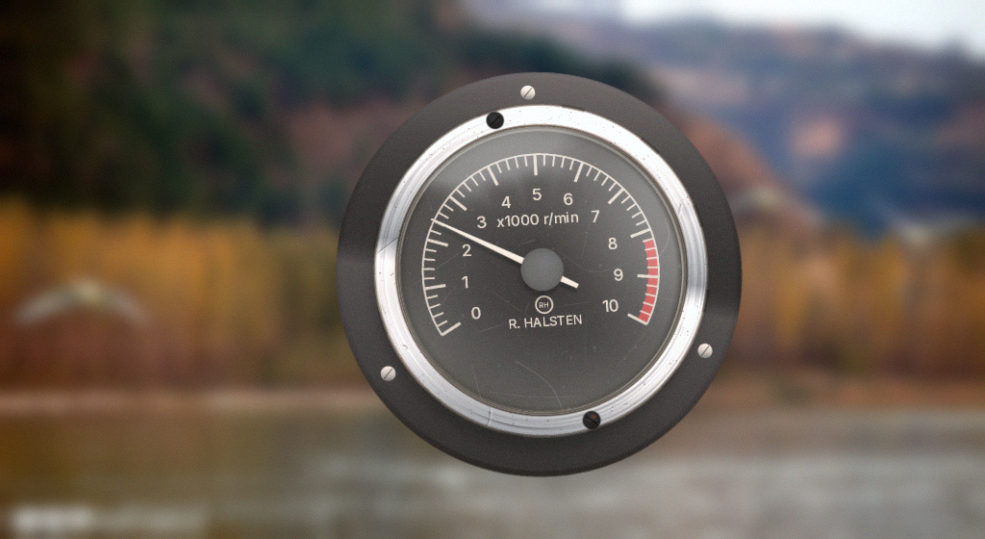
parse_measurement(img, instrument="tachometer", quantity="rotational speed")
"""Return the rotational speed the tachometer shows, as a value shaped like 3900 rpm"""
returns 2400 rpm
